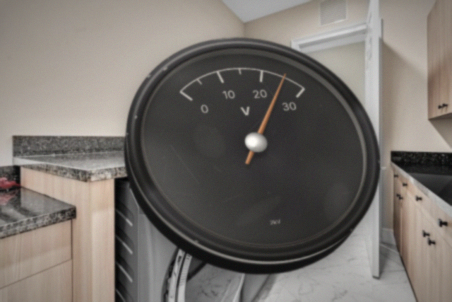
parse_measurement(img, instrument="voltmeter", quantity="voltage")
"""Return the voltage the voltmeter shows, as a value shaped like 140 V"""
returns 25 V
